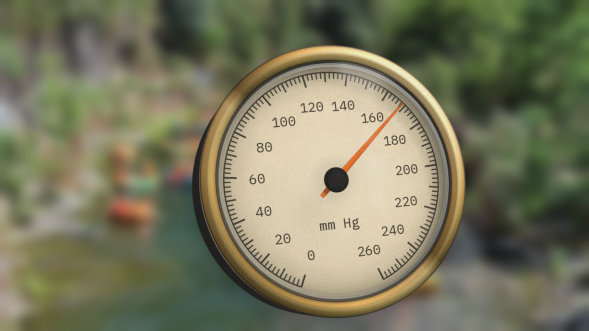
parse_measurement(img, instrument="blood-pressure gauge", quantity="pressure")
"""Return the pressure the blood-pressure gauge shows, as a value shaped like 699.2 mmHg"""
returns 168 mmHg
